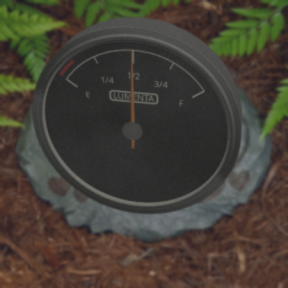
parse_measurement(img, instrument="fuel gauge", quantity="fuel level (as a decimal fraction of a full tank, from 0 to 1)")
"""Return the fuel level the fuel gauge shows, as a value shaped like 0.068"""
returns 0.5
